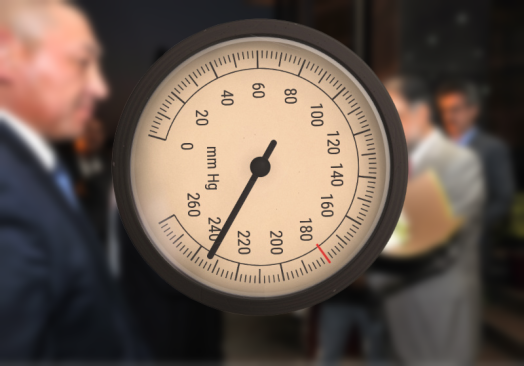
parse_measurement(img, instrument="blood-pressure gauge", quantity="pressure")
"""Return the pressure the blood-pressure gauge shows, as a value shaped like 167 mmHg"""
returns 234 mmHg
